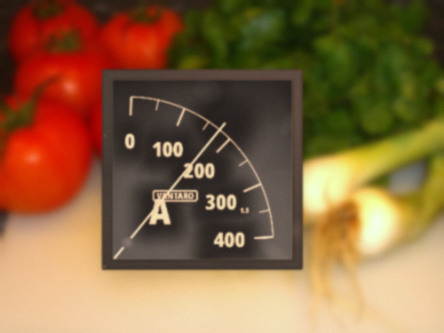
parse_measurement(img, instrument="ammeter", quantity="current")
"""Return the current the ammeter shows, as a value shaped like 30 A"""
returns 175 A
